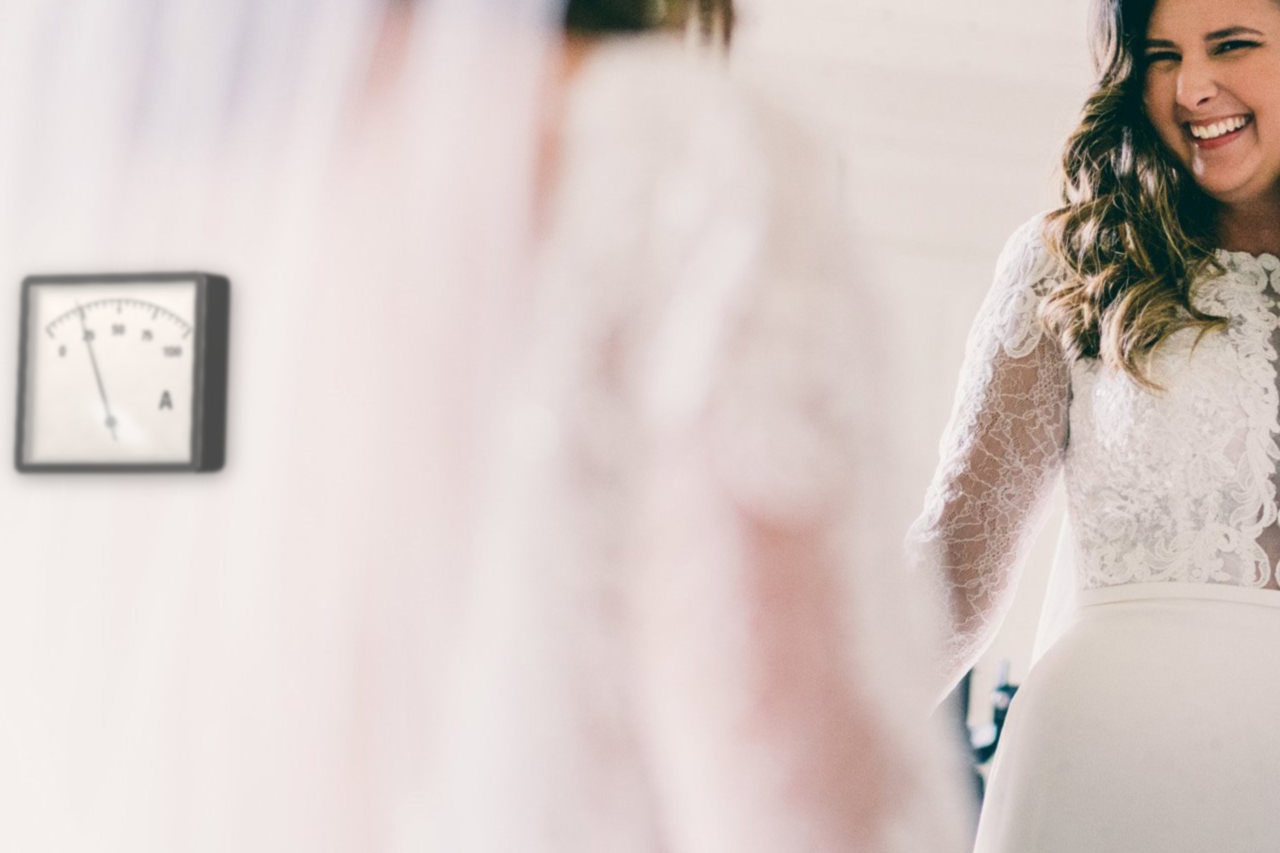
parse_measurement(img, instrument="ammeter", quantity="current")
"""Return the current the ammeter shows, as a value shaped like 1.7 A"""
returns 25 A
